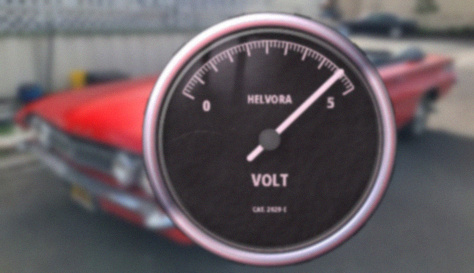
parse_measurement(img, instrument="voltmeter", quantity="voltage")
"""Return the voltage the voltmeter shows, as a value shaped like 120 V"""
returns 4.5 V
